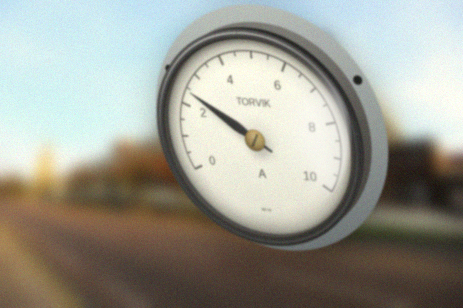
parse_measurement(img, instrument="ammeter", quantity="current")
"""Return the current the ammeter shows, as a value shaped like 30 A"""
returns 2.5 A
